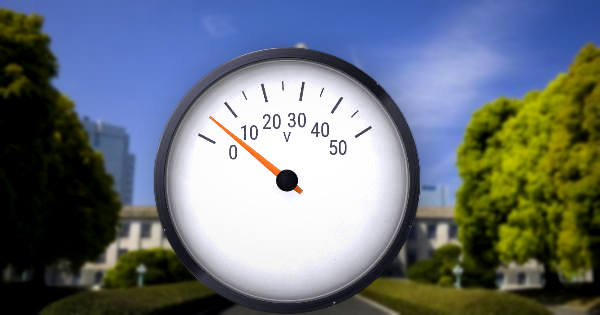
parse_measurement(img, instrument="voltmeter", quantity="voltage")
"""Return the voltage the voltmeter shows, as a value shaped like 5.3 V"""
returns 5 V
